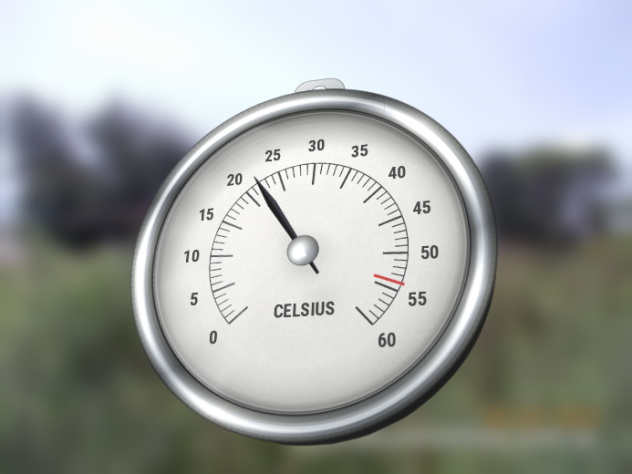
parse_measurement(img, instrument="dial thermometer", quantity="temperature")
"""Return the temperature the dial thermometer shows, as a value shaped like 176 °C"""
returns 22 °C
